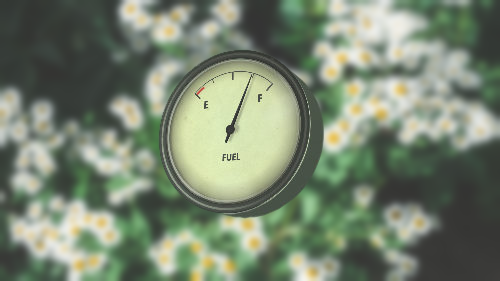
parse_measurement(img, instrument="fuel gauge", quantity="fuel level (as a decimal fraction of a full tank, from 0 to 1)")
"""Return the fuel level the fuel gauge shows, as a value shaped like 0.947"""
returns 0.75
